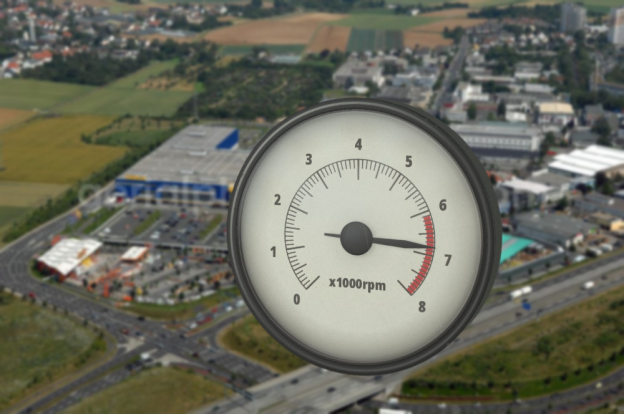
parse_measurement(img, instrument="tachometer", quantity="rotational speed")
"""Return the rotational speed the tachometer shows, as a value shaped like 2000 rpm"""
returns 6800 rpm
